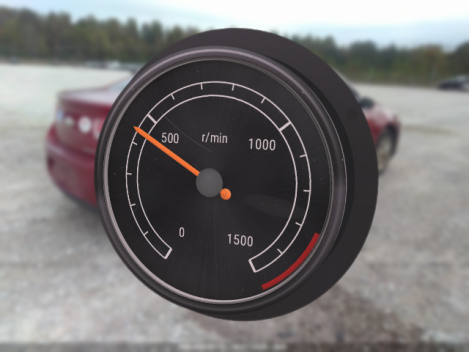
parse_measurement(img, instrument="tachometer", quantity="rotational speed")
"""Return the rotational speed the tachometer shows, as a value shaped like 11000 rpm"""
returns 450 rpm
